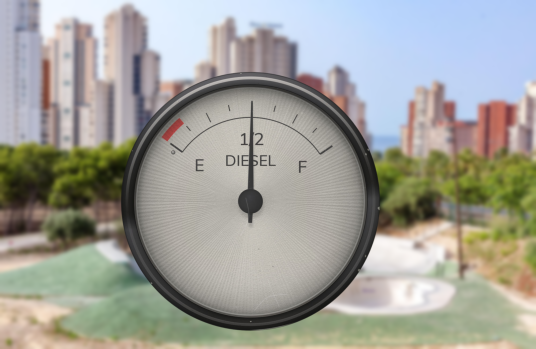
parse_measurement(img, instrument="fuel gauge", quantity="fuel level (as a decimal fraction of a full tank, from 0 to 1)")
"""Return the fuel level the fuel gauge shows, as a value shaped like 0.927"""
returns 0.5
